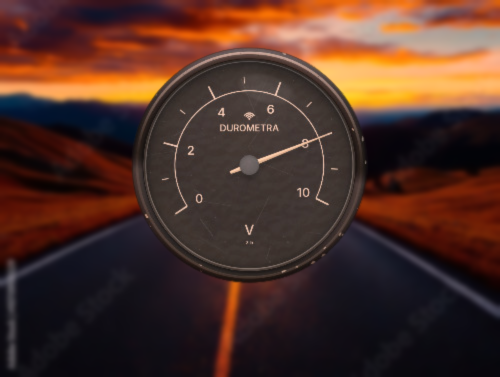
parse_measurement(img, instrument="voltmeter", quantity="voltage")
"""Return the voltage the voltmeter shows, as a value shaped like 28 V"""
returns 8 V
